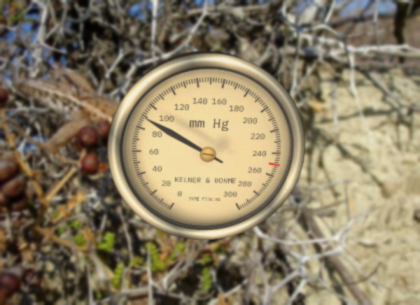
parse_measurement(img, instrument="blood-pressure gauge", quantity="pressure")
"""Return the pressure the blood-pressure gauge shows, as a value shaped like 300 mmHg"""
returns 90 mmHg
